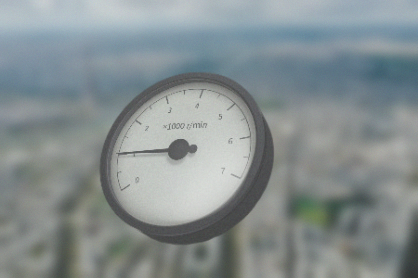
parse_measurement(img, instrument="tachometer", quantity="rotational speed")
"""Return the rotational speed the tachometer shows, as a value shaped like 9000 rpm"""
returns 1000 rpm
